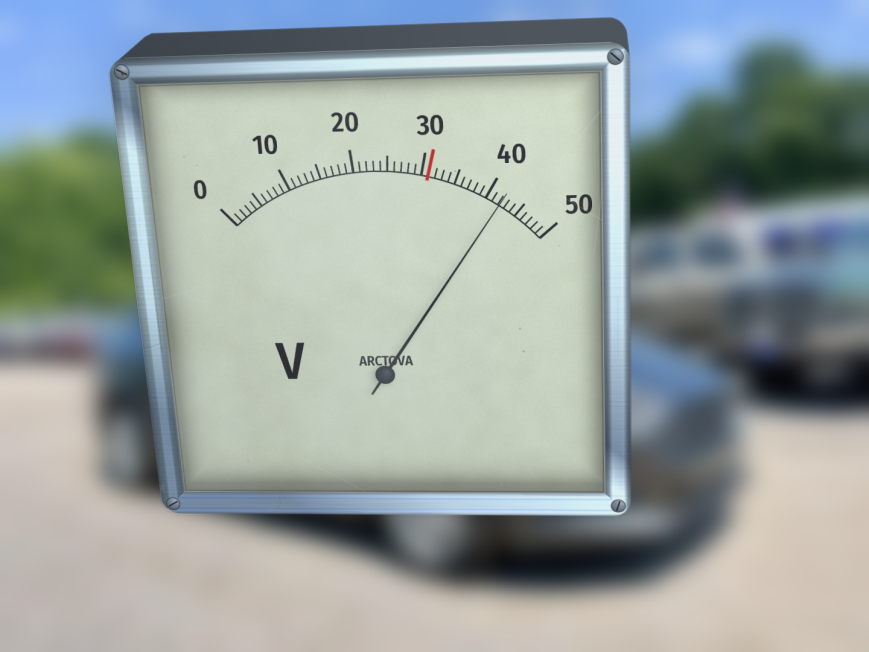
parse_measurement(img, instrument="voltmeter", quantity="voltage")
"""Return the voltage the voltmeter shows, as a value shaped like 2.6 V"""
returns 42 V
